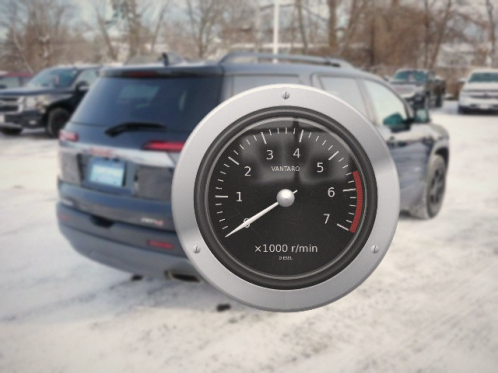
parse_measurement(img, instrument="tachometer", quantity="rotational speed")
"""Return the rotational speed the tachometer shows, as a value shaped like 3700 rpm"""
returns 0 rpm
